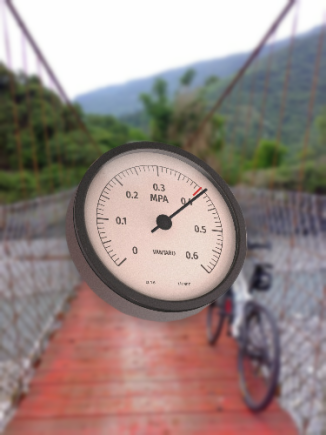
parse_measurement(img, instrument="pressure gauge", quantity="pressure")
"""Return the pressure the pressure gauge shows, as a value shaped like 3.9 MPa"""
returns 0.41 MPa
